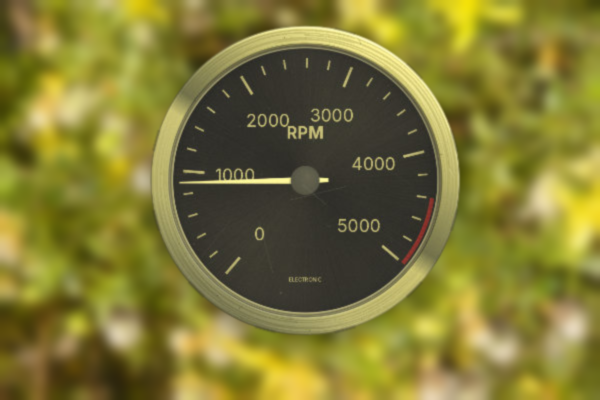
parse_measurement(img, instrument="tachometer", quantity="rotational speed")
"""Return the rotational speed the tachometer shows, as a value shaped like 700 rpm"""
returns 900 rpm
